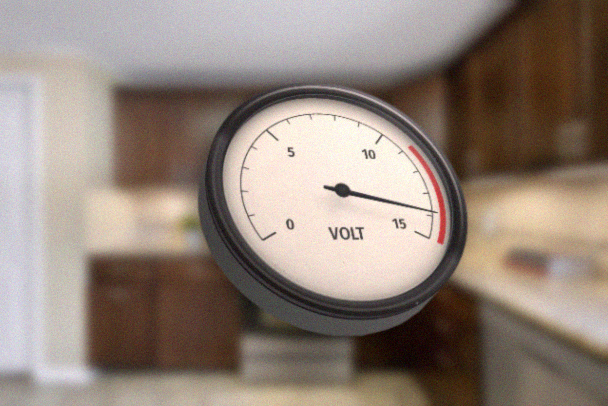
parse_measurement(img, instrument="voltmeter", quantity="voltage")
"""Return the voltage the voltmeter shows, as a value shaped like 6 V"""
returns 14 V
